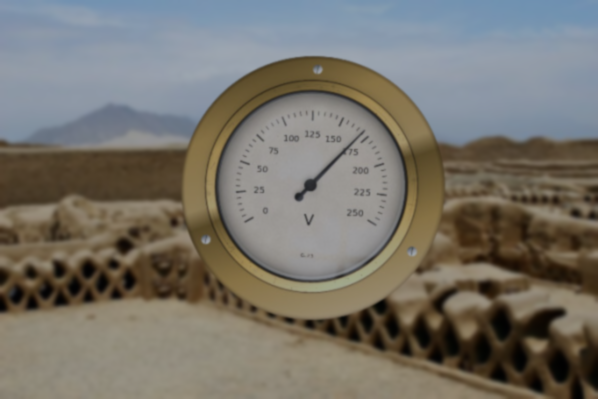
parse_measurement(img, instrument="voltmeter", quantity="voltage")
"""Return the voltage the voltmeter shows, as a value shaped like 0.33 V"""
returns 170 V
